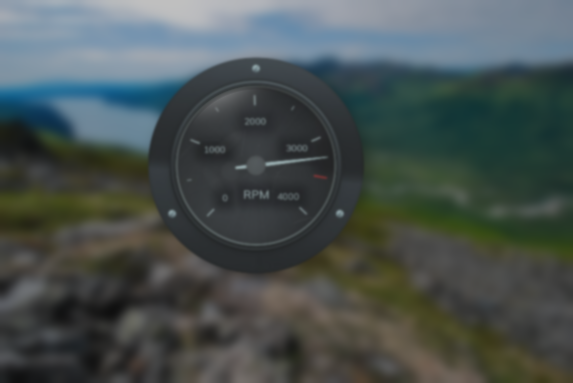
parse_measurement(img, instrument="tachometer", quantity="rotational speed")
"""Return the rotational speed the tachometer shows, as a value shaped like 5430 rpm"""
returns 3250 rpm
